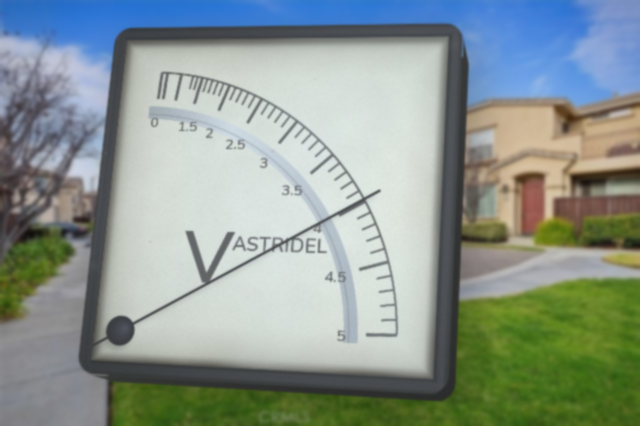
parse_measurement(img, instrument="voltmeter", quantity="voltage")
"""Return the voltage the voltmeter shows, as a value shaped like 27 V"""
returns 4 V
